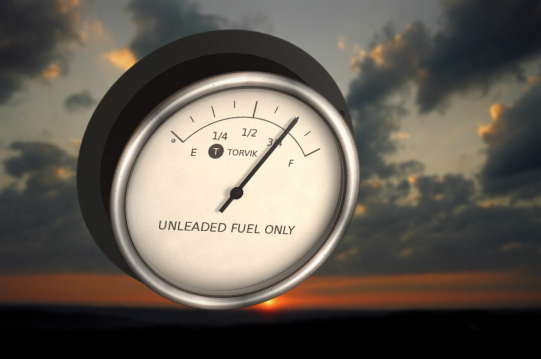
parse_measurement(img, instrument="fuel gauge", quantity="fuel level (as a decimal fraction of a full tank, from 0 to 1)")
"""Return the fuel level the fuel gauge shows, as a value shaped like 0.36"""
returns 0.75
